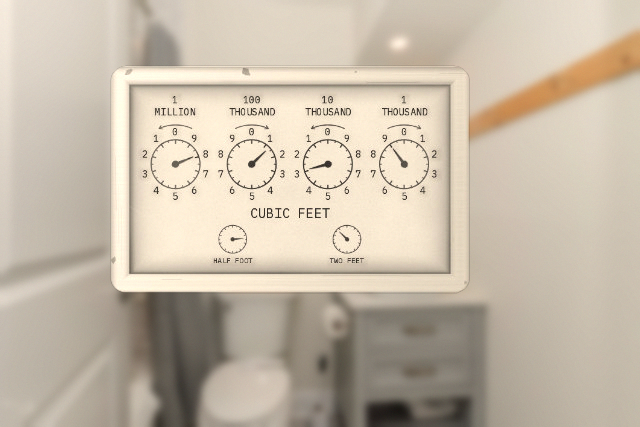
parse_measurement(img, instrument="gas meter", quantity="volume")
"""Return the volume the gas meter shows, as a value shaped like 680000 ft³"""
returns 812900 ft³
